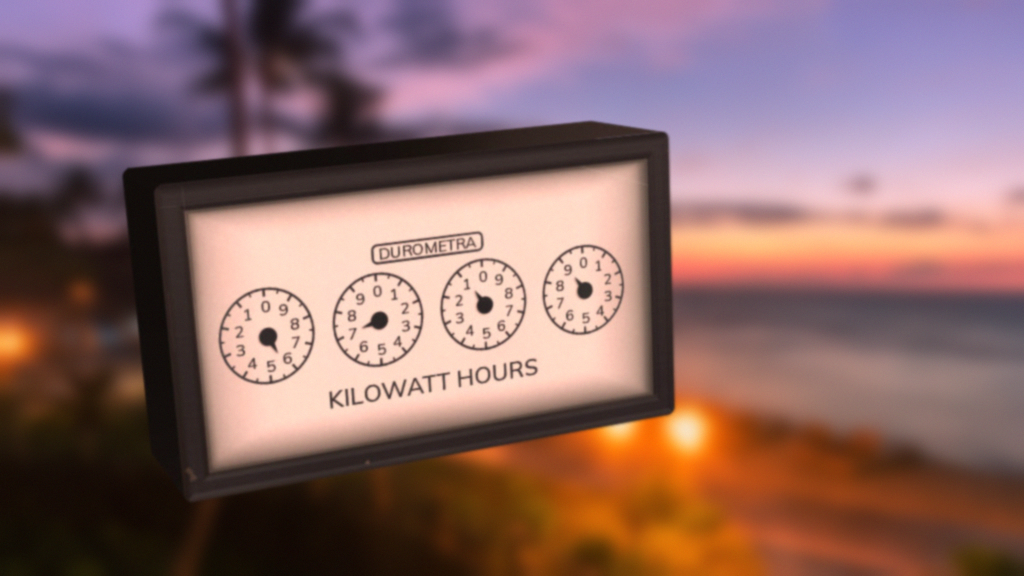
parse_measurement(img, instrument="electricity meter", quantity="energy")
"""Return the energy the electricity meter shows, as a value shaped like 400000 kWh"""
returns 5709 kWh
